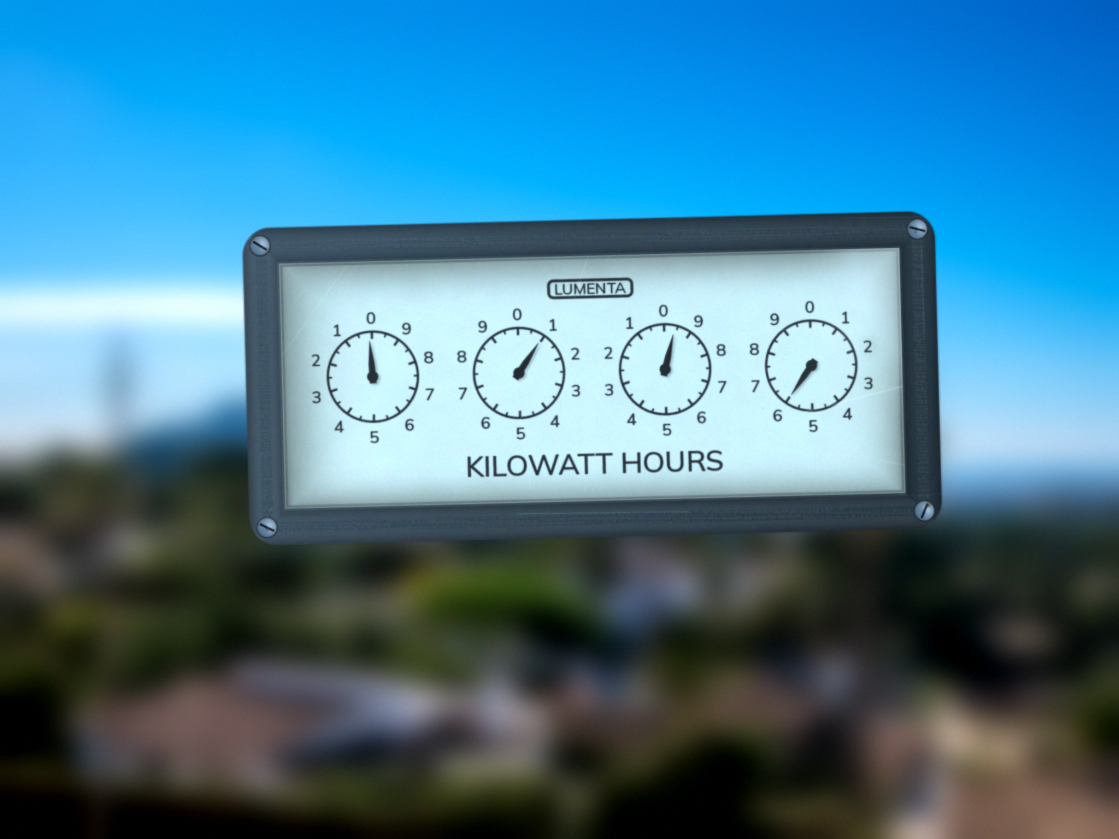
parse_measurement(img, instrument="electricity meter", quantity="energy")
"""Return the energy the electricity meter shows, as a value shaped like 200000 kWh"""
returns 96 kWh
